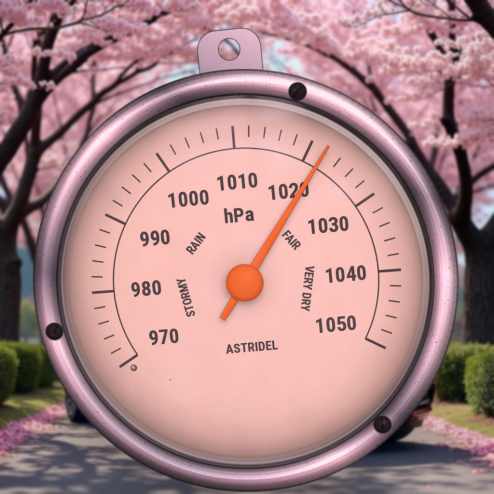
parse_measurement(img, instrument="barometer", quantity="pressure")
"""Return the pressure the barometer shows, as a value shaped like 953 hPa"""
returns 1022 hPa
